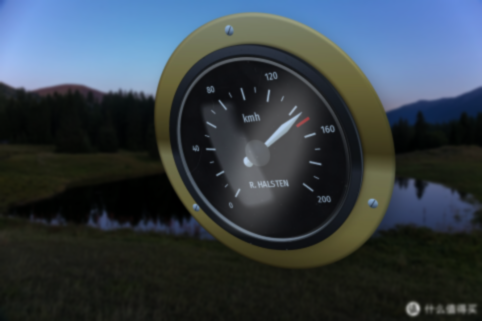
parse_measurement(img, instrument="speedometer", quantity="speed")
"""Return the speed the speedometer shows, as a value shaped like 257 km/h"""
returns 145 km/h
